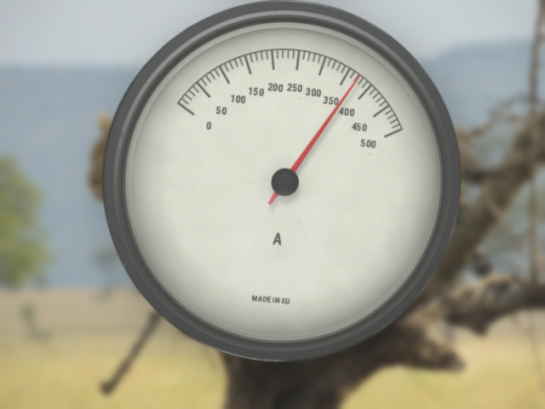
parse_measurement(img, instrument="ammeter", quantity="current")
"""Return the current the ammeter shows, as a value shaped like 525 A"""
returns 370 A
